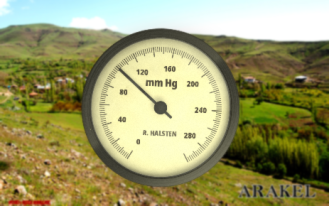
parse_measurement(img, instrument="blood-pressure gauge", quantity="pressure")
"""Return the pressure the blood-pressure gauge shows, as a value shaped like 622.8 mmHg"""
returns 100 mmHg
